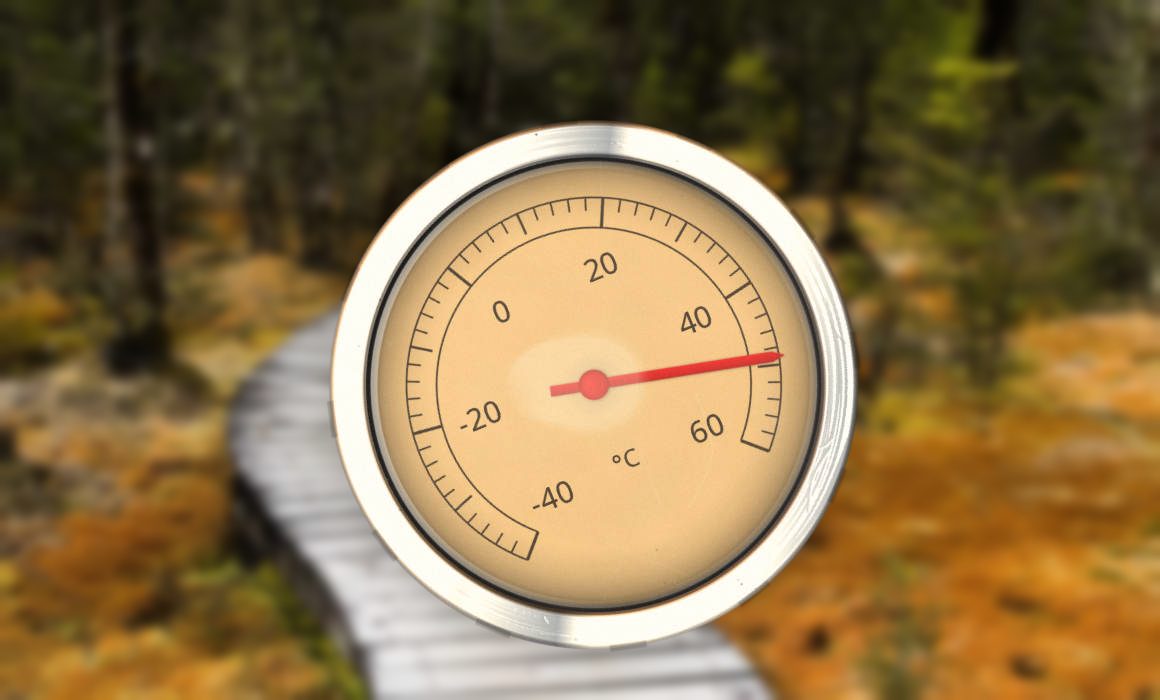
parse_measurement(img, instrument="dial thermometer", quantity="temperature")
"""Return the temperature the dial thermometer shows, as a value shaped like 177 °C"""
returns 49 °C
